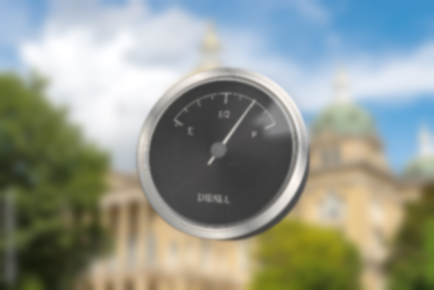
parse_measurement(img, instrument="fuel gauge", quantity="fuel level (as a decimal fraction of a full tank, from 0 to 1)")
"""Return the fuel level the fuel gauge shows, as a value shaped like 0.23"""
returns 0.75
